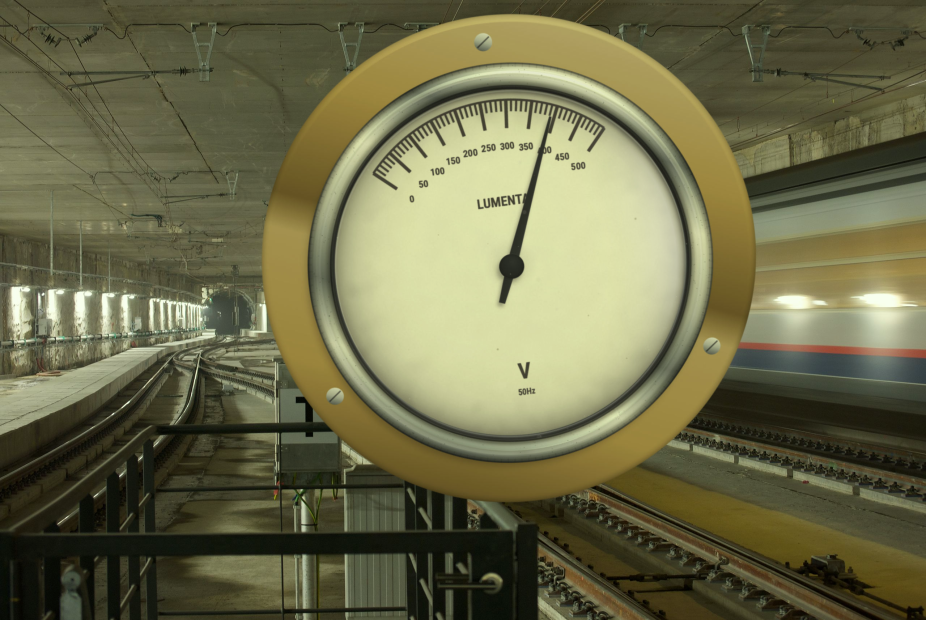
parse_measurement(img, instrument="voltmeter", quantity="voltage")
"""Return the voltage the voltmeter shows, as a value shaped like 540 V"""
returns 390 V
